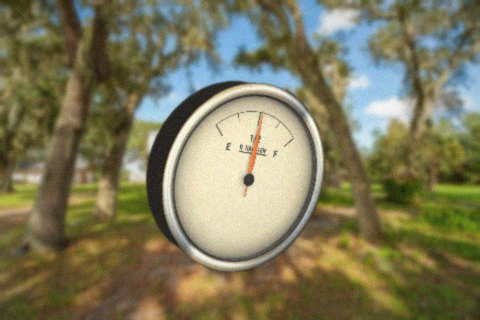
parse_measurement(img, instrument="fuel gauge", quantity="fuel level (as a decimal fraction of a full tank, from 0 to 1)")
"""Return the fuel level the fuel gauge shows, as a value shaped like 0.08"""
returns 0.5
